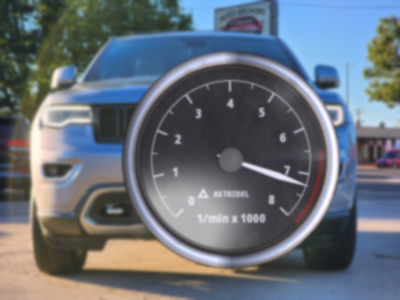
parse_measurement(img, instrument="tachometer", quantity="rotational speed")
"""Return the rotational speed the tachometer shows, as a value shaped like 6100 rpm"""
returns 7250 rpm
